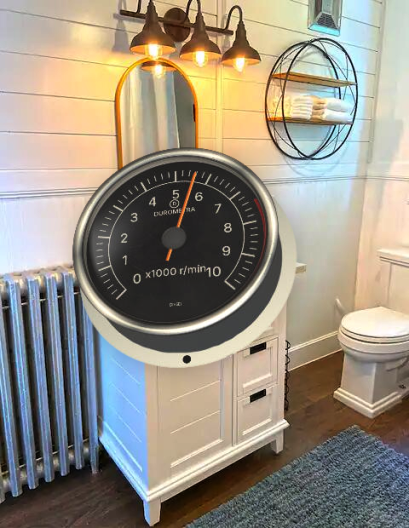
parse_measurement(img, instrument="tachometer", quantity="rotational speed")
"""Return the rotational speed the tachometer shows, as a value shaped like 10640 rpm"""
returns 5600 rpm
